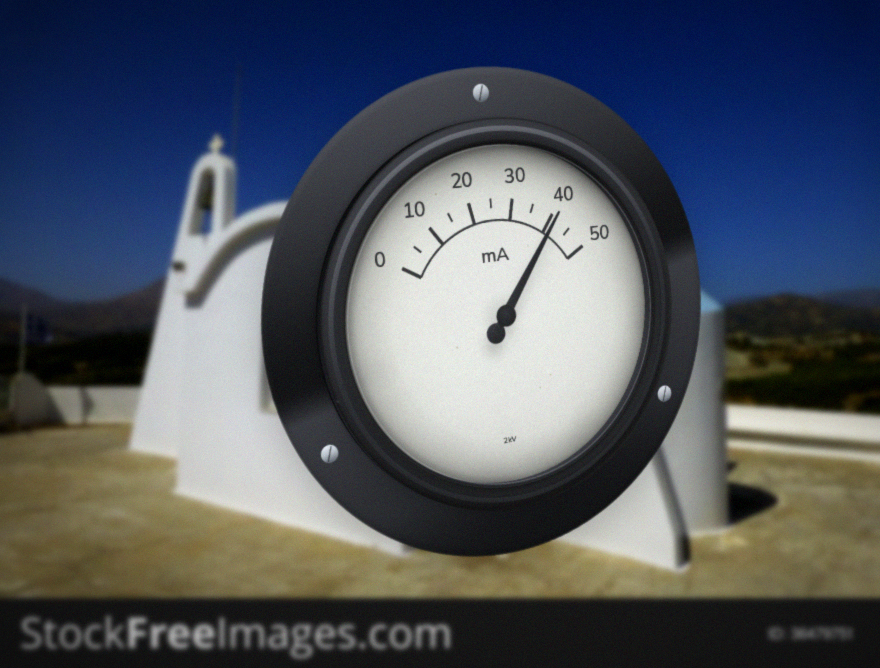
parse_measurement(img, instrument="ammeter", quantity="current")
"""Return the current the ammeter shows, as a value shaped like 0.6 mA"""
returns 40 mA
